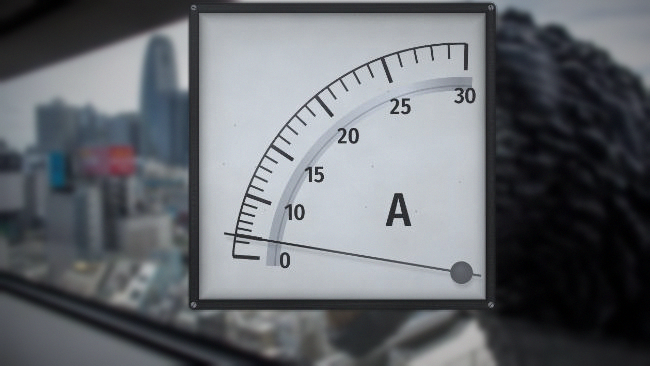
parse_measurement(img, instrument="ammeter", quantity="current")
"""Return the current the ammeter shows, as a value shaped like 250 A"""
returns 5 A
